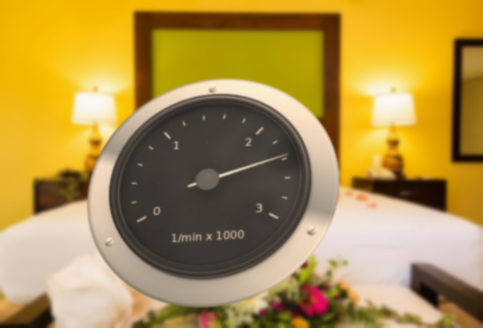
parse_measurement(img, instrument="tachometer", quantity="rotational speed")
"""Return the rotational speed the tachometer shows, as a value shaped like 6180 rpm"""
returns 2400 rpm
